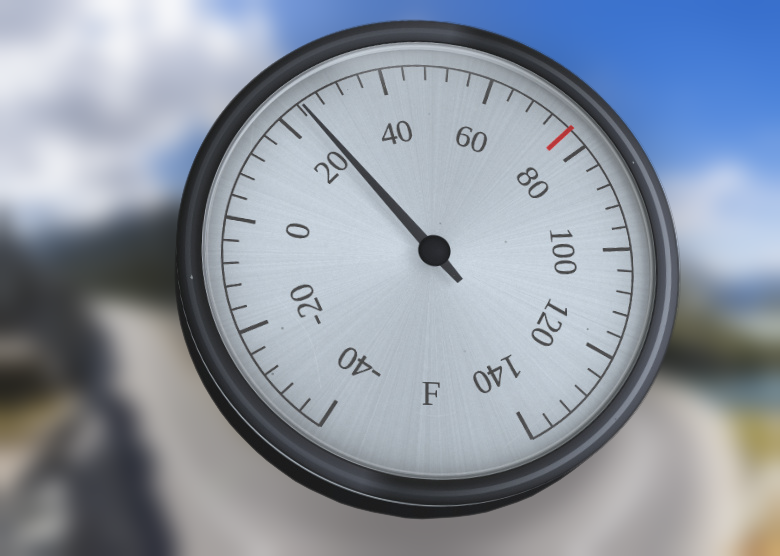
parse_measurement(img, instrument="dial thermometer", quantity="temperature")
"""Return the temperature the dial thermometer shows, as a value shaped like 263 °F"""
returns 24 °F
